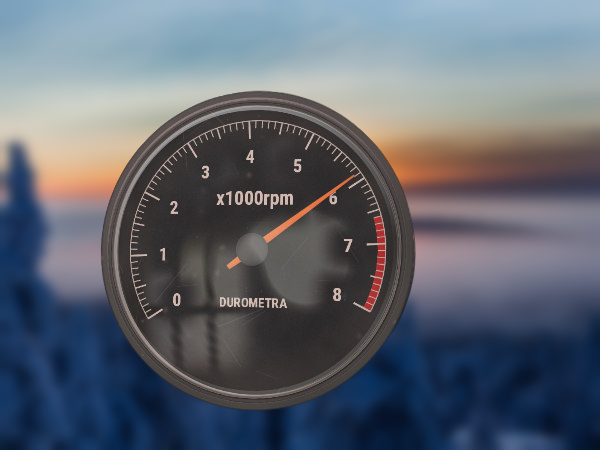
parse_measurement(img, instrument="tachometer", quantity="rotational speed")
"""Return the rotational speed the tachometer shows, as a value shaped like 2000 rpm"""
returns 5900 rpm
